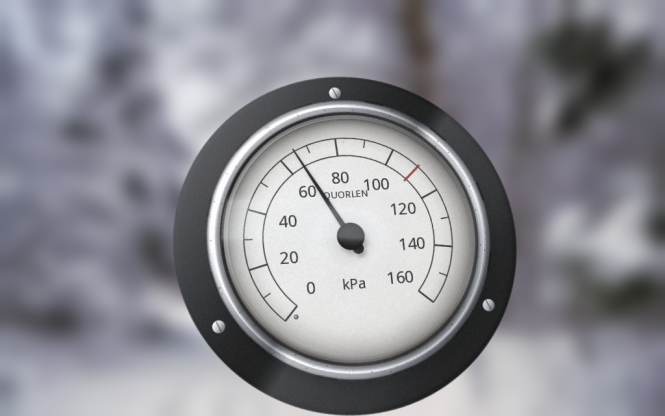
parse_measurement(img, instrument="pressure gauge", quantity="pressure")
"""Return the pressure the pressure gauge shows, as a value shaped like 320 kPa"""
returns 65 kPa
